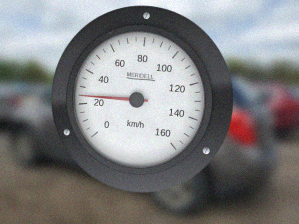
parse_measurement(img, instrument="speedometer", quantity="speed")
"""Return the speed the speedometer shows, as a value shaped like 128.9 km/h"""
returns 25 km/h
